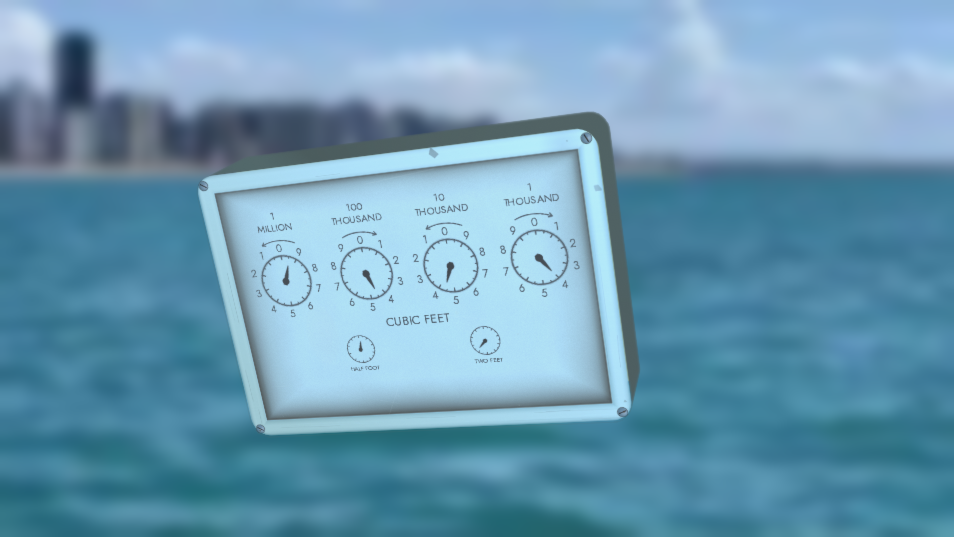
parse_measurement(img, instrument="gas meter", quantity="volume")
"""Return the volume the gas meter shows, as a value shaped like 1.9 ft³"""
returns 944400 ft³
